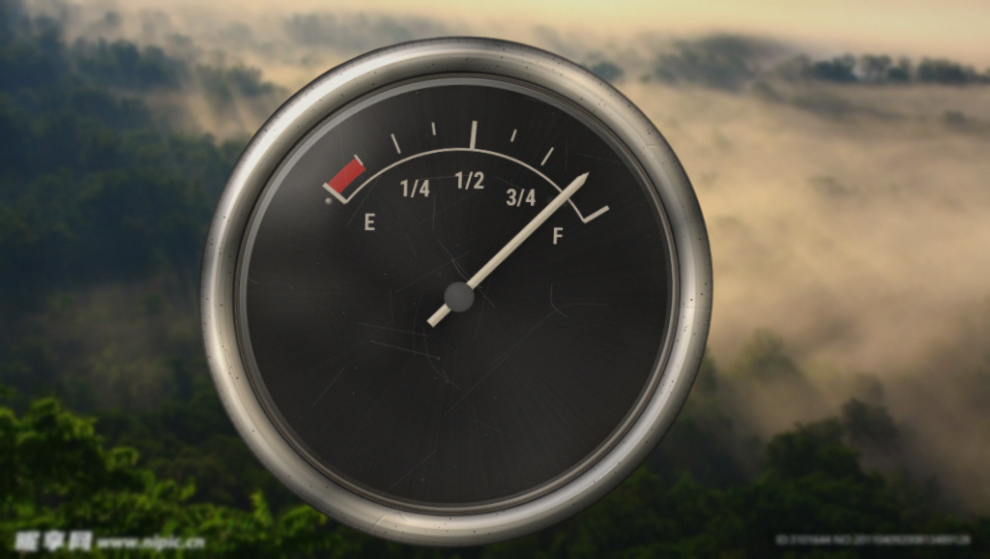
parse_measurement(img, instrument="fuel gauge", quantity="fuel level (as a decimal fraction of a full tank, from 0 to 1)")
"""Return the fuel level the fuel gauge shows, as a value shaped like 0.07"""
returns 0.875
